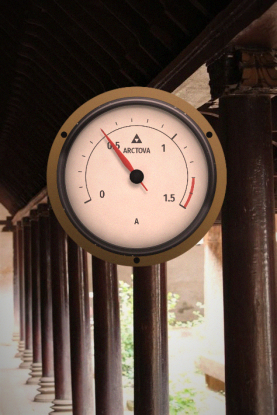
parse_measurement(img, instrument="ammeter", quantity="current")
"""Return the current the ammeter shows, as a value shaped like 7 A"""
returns 0.5 A
